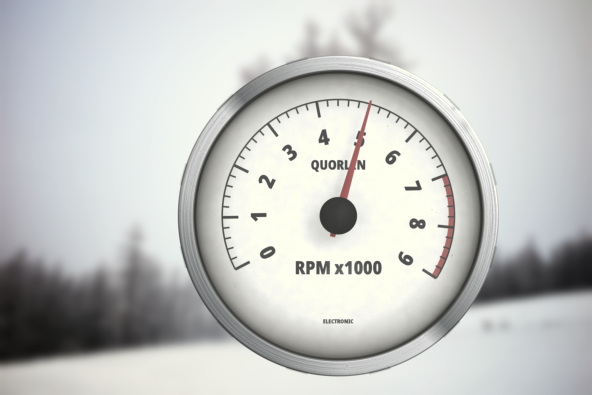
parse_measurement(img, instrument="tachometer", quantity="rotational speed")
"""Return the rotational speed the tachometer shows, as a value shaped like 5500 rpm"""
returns 5000 rpm
